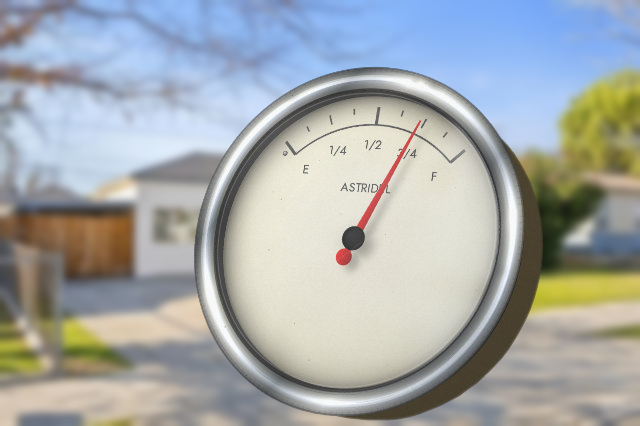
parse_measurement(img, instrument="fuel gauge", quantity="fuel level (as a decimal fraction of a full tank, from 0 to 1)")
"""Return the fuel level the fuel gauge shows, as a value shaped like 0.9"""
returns 0.75
